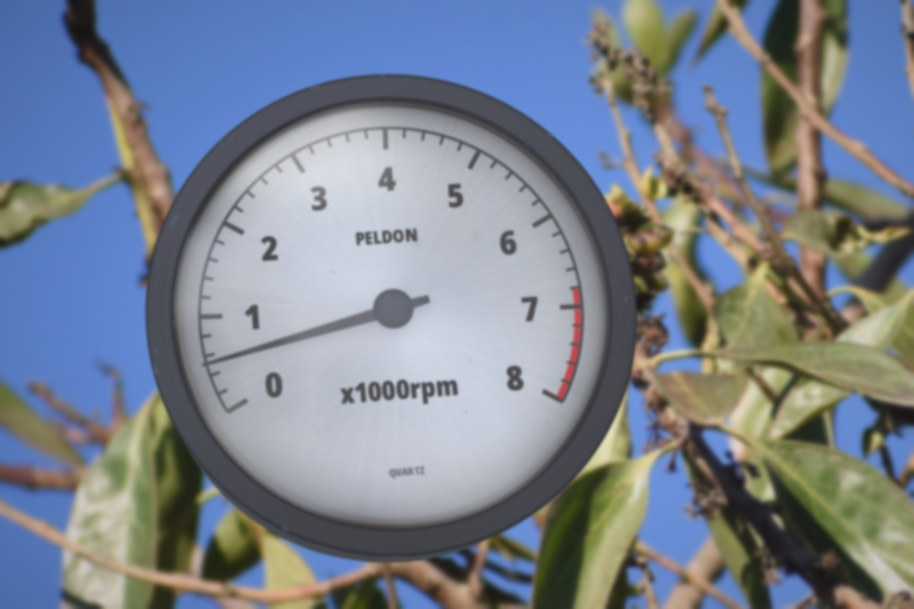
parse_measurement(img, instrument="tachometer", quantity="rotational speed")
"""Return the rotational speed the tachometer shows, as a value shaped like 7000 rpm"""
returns 500 rpm
